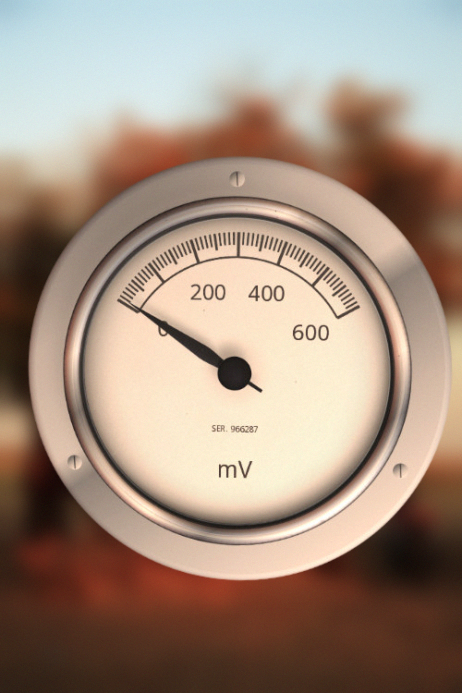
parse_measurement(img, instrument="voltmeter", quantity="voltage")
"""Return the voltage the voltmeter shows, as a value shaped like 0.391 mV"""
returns 10 mV
